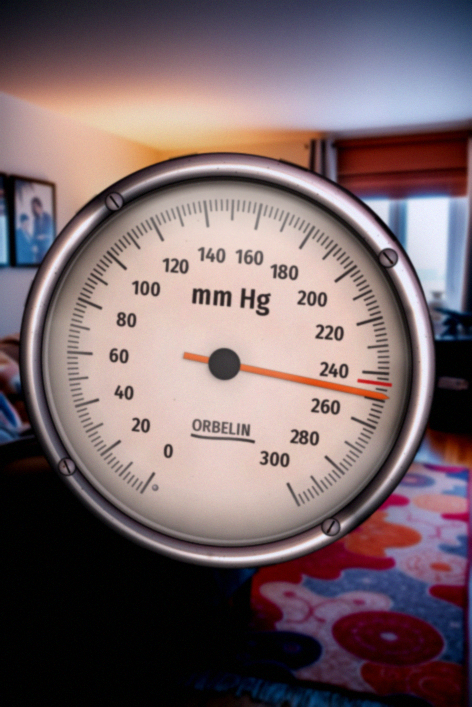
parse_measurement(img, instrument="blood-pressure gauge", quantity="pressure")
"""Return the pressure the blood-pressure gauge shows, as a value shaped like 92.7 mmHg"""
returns 248 mmHg
